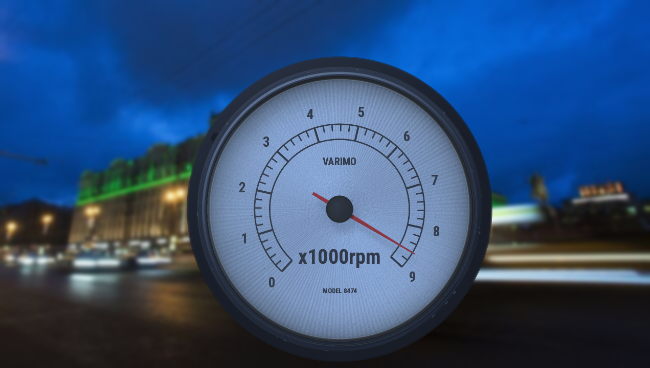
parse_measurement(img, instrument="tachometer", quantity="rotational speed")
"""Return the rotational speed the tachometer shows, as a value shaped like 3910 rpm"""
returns 8600 rpm
